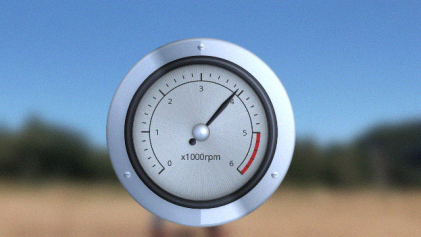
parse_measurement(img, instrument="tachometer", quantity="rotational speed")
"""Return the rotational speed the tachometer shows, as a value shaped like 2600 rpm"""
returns 3900 rpm
